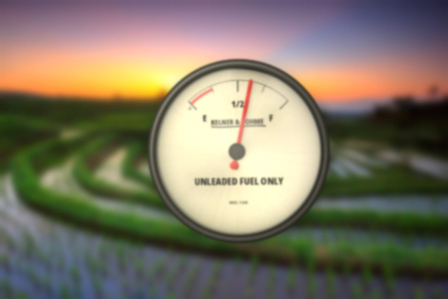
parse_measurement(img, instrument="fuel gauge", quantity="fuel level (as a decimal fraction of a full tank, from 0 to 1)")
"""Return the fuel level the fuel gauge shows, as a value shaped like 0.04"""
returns 0.625
